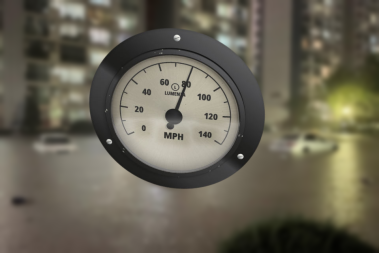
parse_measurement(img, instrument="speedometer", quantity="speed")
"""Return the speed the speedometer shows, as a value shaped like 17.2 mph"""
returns 80 mph
